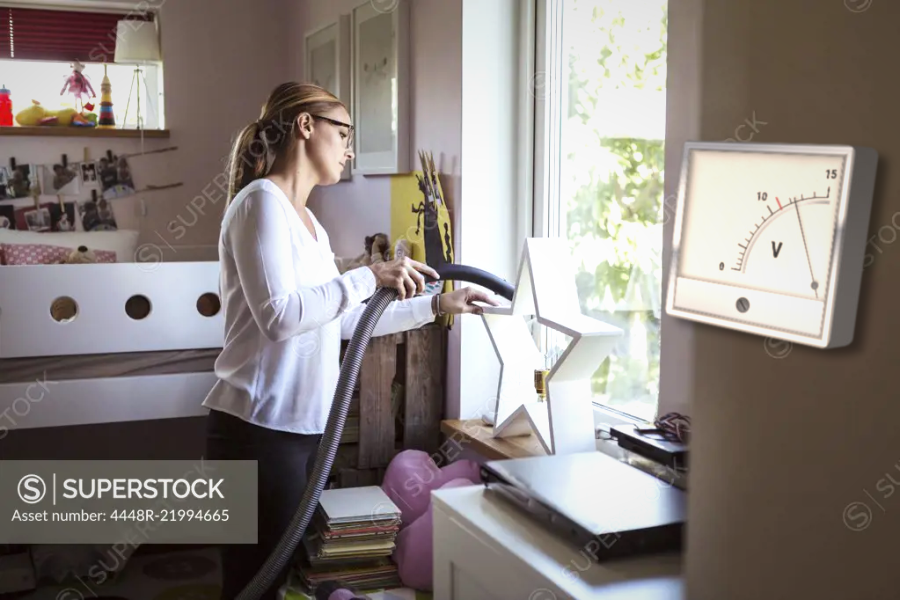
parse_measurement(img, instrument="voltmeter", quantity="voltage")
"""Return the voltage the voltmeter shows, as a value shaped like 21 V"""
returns 12.5 V
